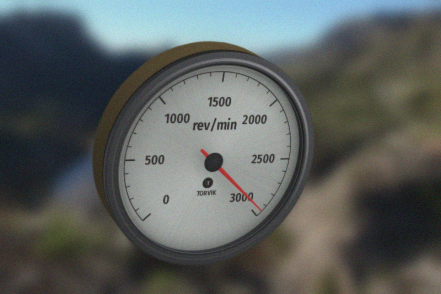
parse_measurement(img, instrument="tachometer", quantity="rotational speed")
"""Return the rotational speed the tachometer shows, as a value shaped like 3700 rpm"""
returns 2950 rpm
